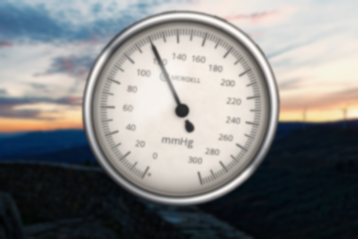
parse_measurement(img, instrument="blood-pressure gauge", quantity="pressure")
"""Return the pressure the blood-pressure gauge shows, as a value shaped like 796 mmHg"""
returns 120 mmHg
